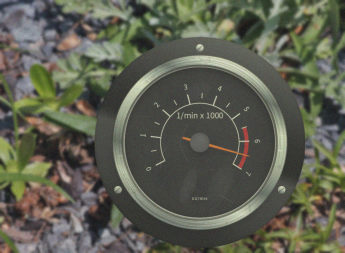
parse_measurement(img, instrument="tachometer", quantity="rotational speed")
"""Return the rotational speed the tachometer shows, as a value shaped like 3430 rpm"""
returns 6500 rpm
